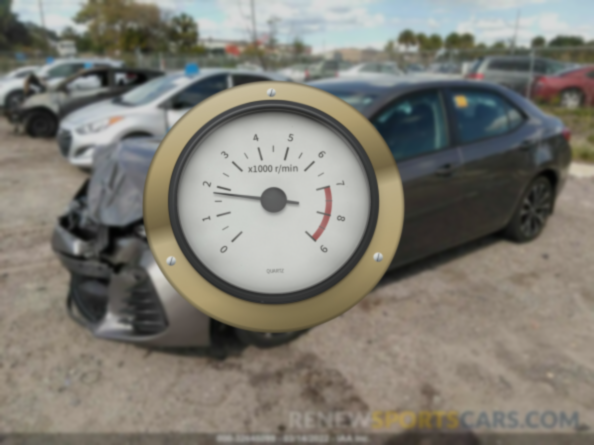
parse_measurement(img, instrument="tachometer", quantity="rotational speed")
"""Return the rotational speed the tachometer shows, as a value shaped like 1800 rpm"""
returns 1750 rpm
